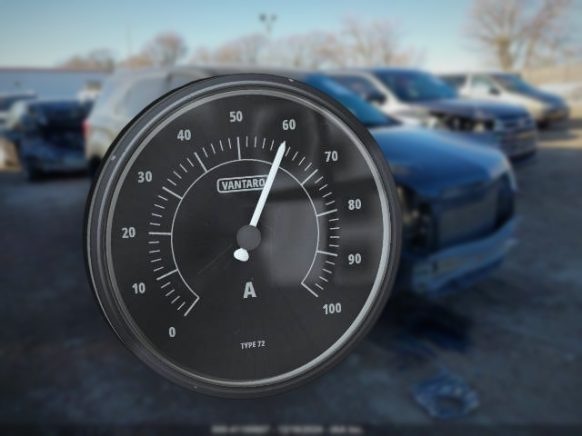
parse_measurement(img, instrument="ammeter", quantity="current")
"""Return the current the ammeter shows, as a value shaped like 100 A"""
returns 60 A
